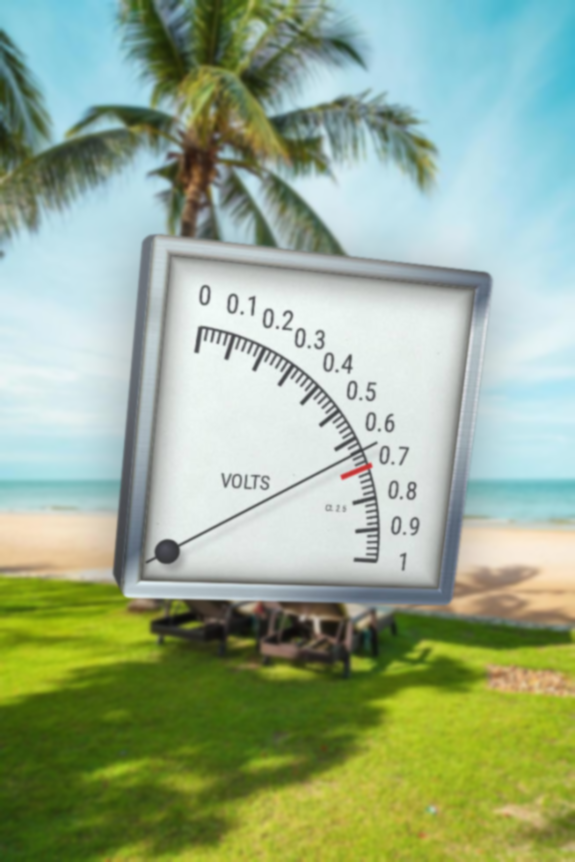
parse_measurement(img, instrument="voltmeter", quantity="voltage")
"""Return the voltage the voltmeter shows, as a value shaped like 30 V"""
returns 0.64 V
